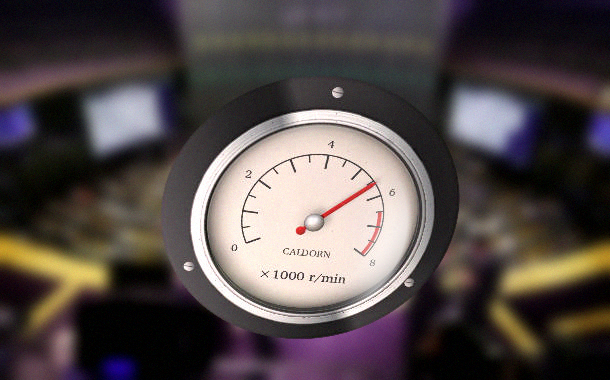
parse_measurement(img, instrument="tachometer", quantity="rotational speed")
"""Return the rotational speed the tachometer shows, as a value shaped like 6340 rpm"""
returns 5500 rpm
